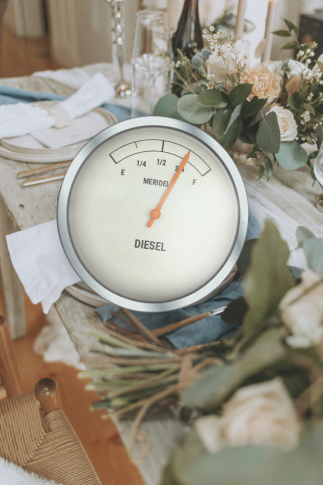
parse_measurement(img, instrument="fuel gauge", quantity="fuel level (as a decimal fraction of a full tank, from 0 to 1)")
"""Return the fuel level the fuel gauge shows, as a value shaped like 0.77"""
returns 0.75
